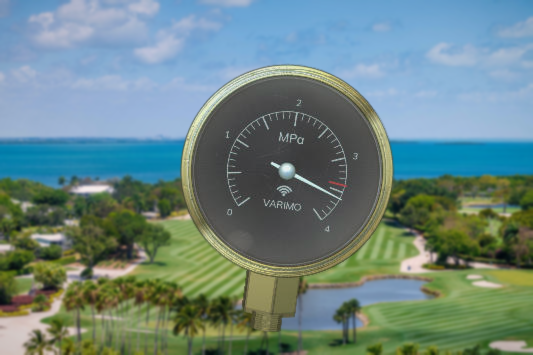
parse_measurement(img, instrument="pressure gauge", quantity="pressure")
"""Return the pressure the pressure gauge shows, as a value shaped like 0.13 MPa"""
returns 3.6 MPa
